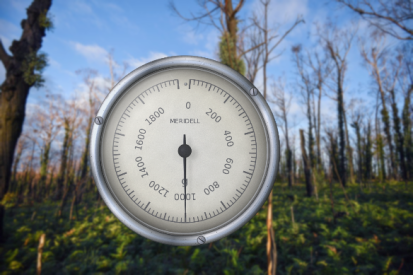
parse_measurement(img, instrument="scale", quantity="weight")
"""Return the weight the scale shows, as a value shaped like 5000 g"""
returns 1000 g
